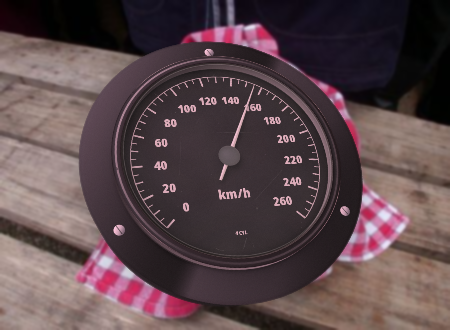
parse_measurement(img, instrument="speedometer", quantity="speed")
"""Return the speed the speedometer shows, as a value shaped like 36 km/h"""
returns 155 km/h
